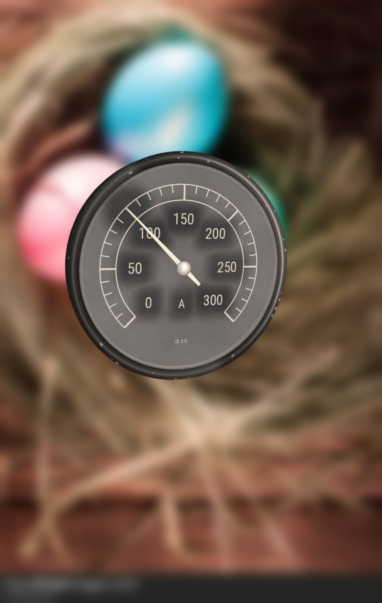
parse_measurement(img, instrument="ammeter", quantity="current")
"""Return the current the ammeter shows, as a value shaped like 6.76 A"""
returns 100 A
